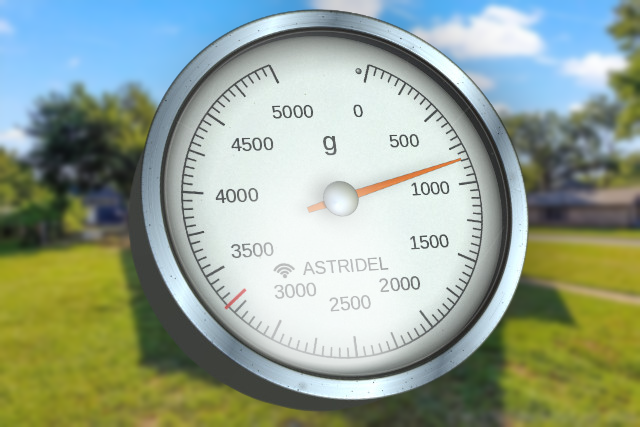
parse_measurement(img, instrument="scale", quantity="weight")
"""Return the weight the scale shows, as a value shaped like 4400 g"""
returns 850 g
